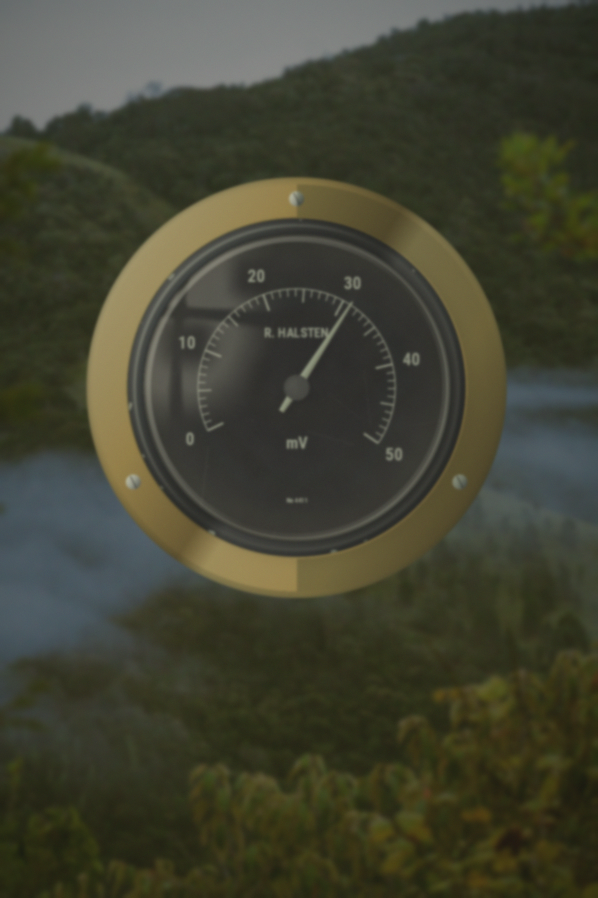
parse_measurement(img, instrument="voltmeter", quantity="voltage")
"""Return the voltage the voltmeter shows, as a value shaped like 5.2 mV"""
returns 31 mV
